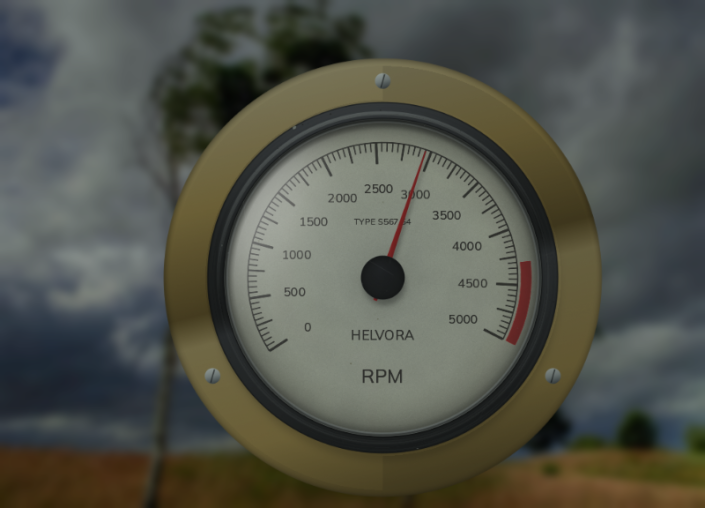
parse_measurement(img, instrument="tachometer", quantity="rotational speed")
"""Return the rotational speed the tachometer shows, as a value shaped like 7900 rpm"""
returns 2950 rpm
